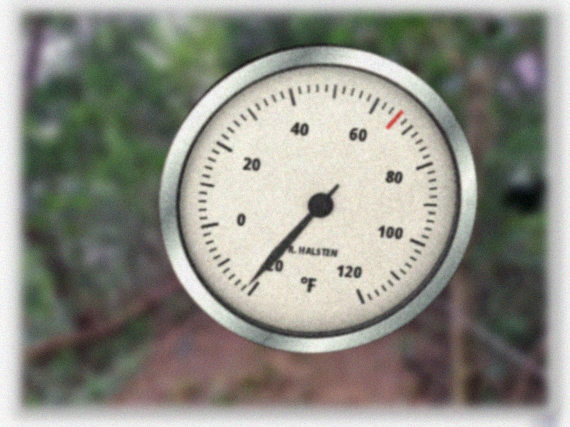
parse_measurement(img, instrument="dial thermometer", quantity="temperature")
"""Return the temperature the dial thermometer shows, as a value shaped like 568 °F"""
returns -18 °F
